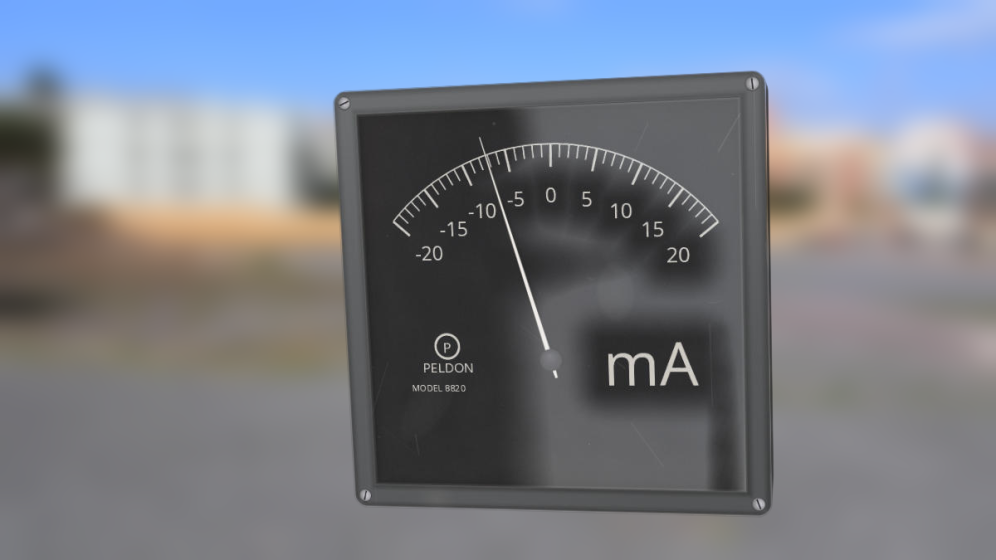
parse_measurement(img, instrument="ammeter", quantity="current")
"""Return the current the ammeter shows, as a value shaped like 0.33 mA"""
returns -7 mA
